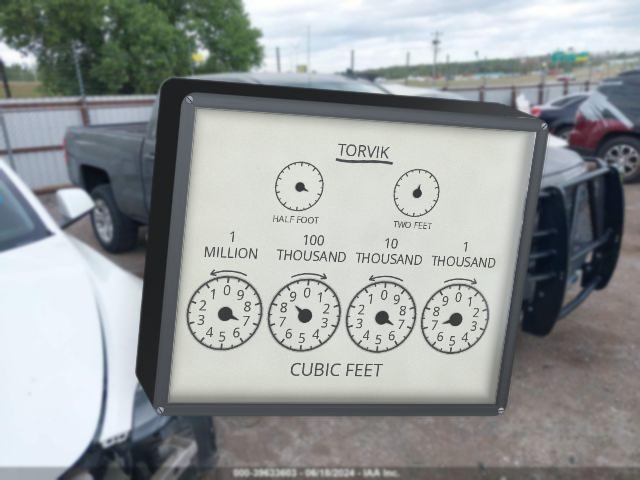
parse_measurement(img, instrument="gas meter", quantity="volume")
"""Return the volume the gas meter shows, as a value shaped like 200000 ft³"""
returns 686700 ft³
